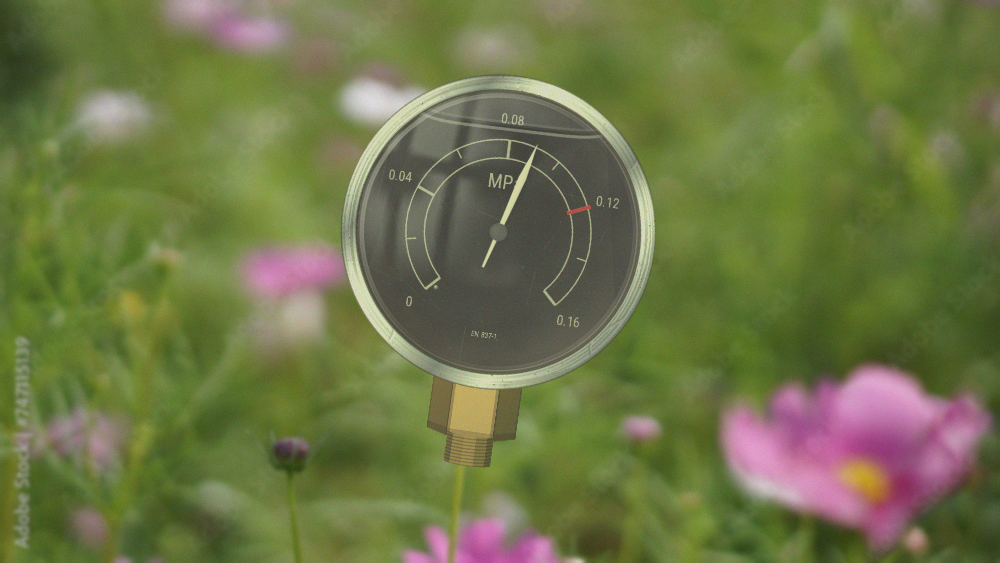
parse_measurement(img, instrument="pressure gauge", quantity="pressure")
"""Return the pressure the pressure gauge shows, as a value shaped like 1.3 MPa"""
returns 0.09 MPa
